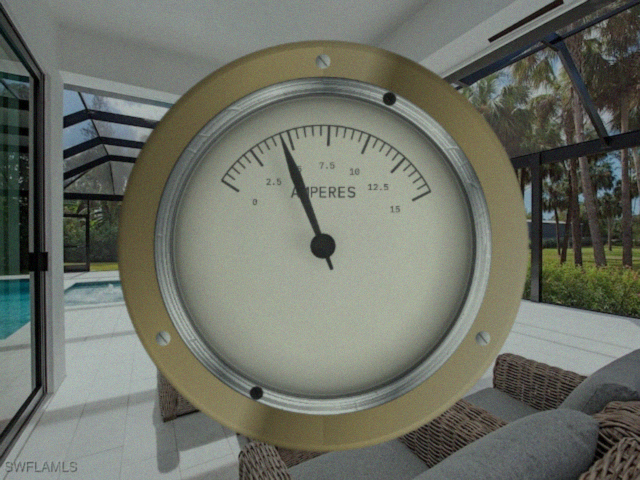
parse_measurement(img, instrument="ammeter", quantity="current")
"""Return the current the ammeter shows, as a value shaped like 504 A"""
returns 4.5 A
